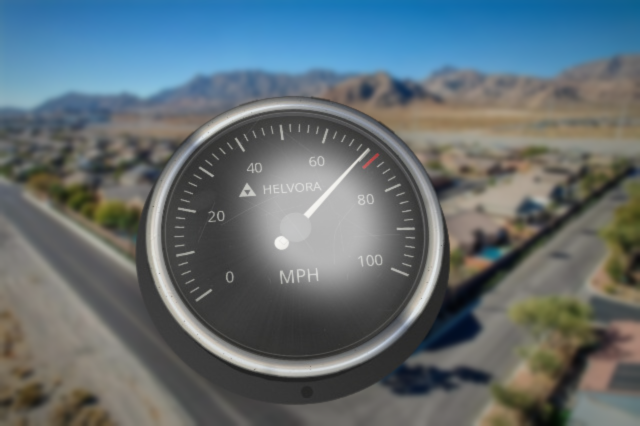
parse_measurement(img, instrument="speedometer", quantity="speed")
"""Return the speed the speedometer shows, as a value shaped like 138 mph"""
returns 70 mph
